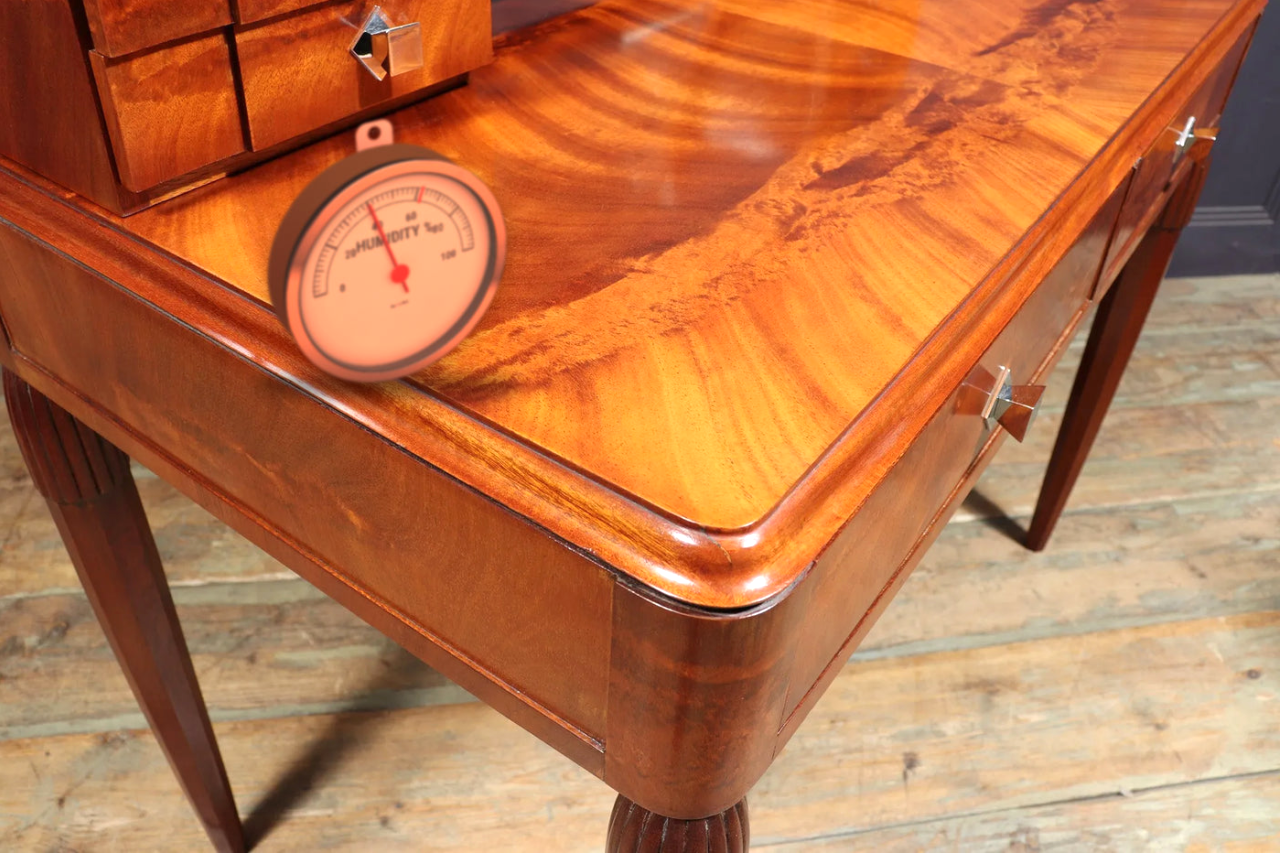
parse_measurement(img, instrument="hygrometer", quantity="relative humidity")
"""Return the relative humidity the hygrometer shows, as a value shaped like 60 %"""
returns 40 %
